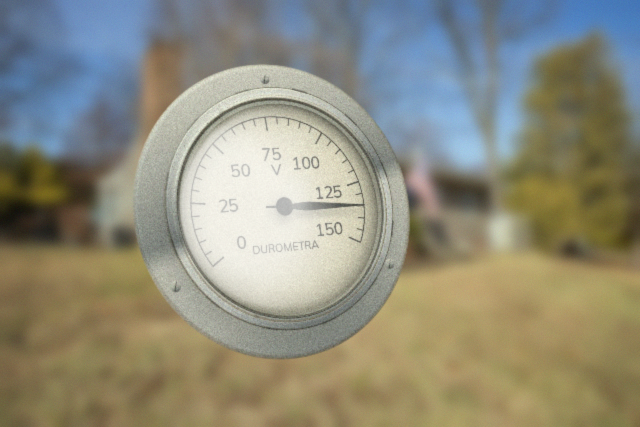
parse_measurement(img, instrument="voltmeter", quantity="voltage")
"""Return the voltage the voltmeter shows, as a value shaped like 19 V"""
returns 135 V
